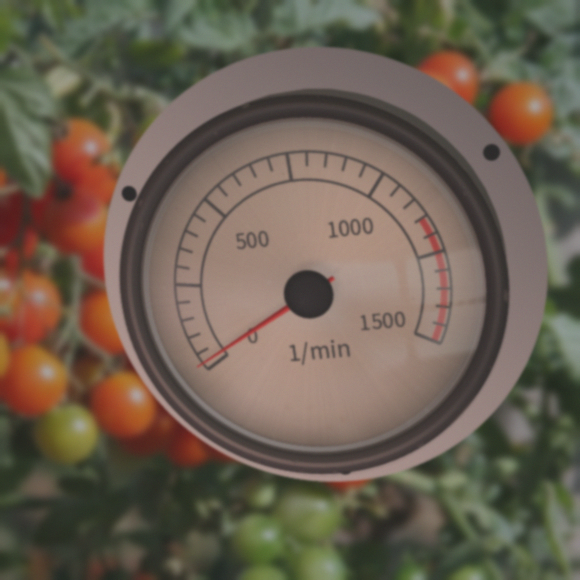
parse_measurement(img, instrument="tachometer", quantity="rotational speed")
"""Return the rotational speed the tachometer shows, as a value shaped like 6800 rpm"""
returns 25 rpm
